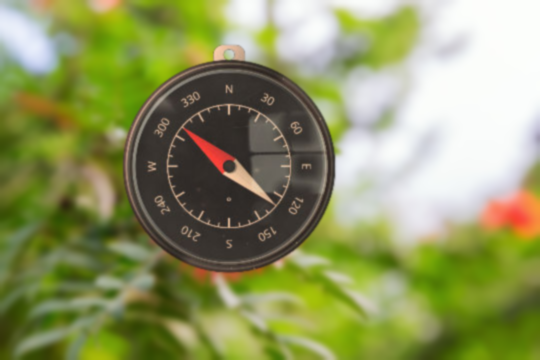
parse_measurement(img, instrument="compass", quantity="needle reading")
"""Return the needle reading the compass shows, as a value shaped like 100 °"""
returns 310 °
